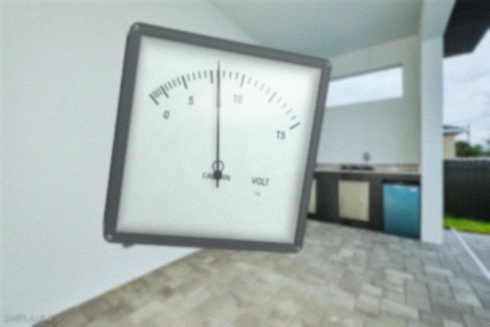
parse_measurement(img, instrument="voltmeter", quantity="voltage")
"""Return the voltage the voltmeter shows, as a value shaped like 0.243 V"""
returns 8 V
